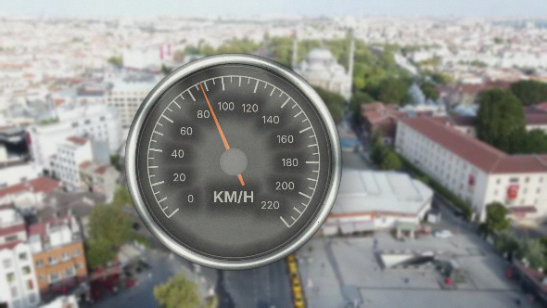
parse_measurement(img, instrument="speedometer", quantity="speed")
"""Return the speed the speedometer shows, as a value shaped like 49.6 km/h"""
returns 87.5 km/h
